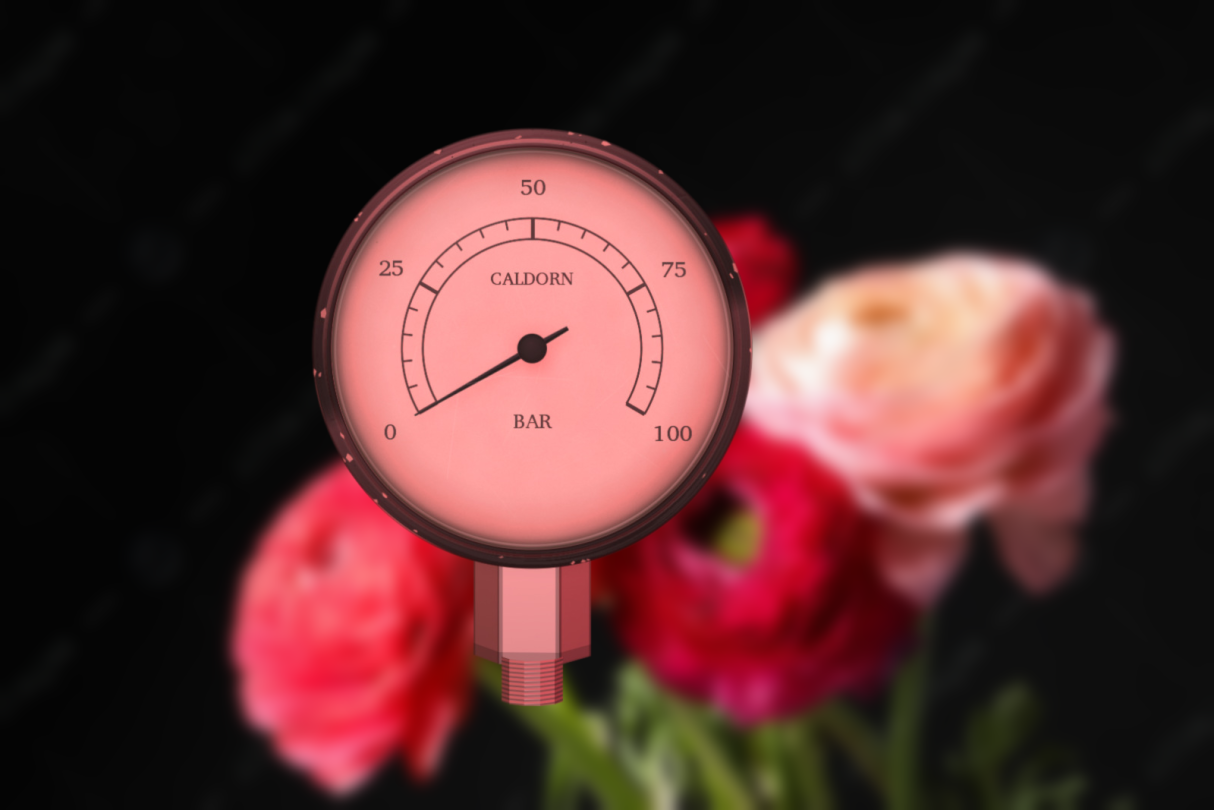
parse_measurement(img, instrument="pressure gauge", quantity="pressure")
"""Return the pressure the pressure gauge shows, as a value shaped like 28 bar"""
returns 0 bar
